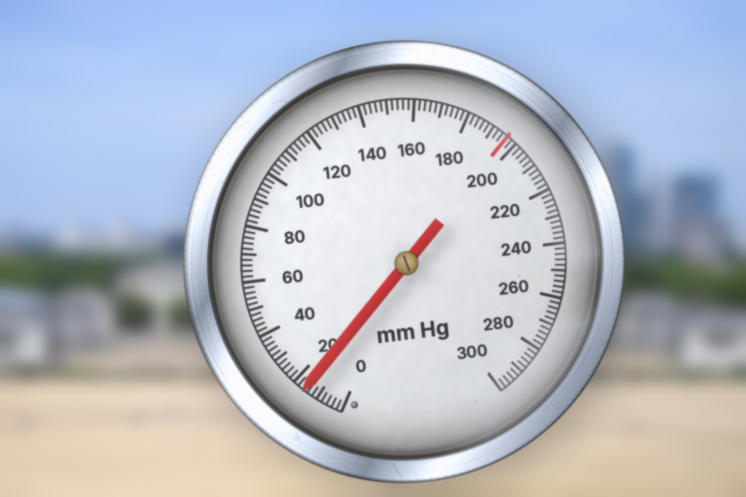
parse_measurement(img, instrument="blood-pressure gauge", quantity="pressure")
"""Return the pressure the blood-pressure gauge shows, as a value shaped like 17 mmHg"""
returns 16 mmHg
